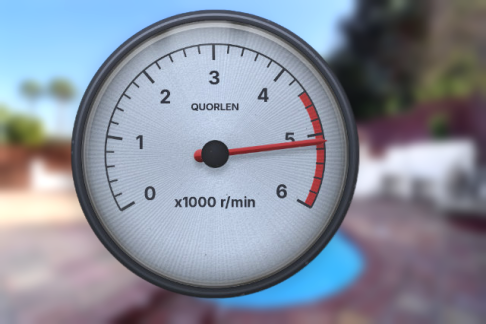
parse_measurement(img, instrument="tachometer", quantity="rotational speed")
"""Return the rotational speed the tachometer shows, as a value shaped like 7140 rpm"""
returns 5100 rpm
